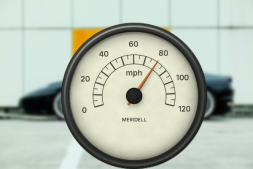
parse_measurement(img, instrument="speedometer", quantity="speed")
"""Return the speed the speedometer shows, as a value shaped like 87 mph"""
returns 80 mph
